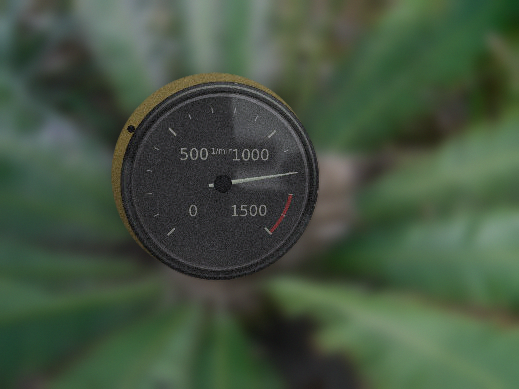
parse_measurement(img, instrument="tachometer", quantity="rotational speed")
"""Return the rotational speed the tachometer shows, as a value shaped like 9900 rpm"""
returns 1200 rpm
